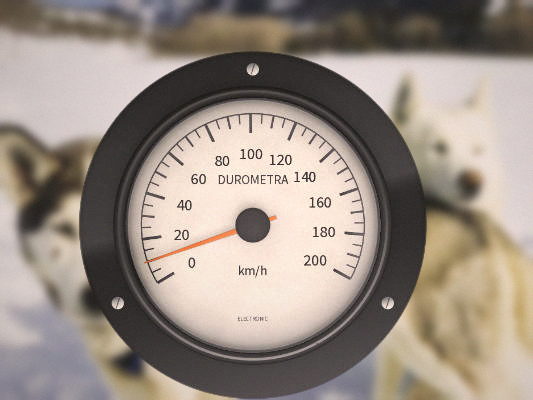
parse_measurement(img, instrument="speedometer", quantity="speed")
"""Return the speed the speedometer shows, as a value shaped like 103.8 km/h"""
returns 10 km/h
